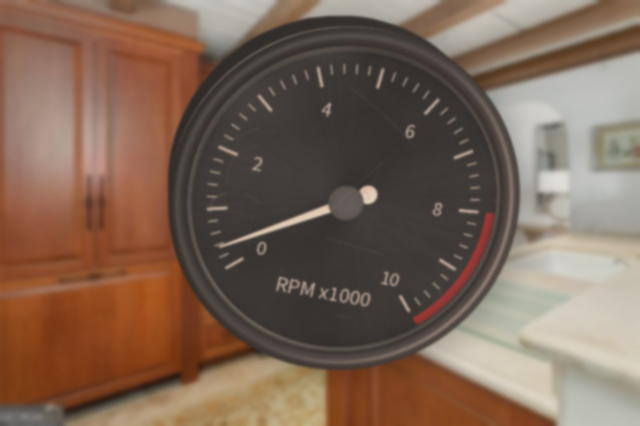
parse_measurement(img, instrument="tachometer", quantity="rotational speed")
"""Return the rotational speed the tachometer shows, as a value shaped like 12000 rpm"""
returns 400 rpm
